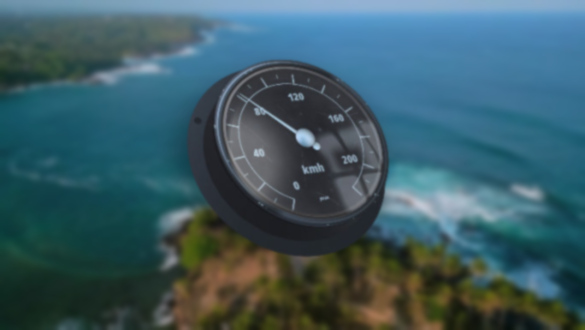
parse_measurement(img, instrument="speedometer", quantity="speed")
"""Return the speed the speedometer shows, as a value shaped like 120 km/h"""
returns 80 km/h
